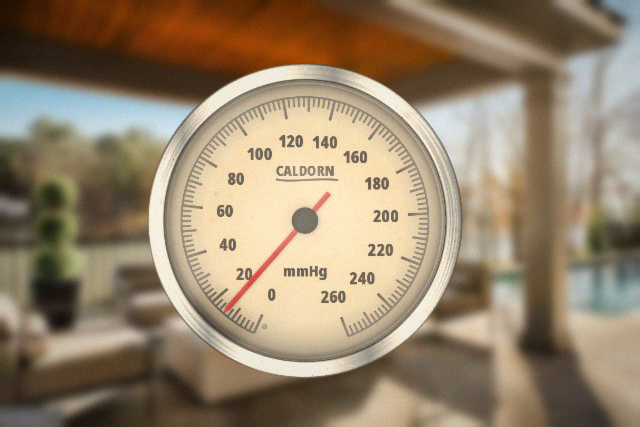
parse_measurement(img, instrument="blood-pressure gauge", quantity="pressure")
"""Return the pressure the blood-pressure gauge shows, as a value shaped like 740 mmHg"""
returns 14 mmHg
